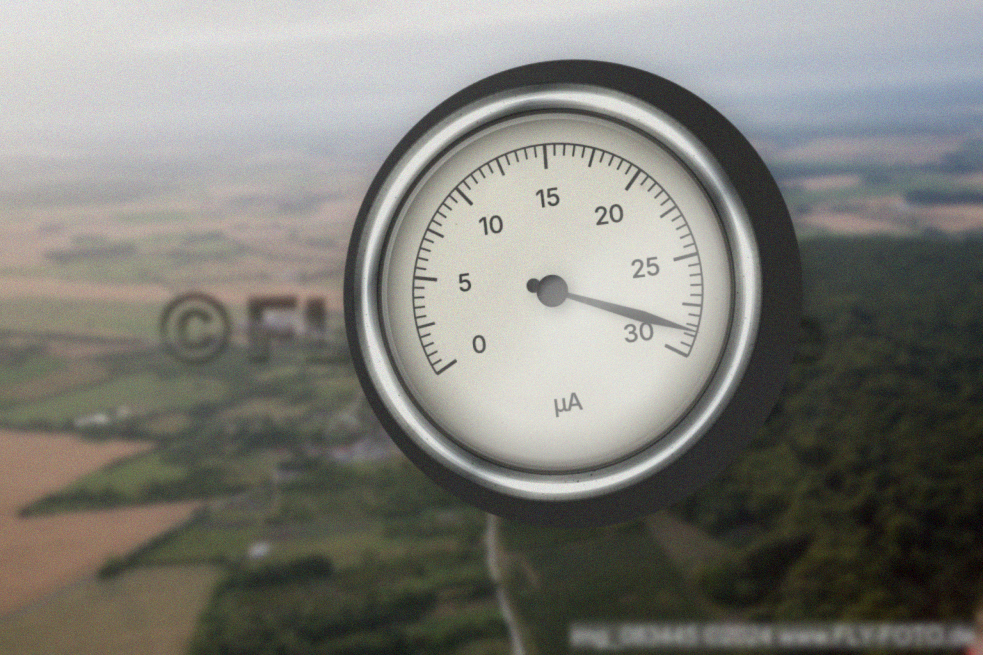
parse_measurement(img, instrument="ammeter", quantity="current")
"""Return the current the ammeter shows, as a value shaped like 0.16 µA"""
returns 28.75 µA
